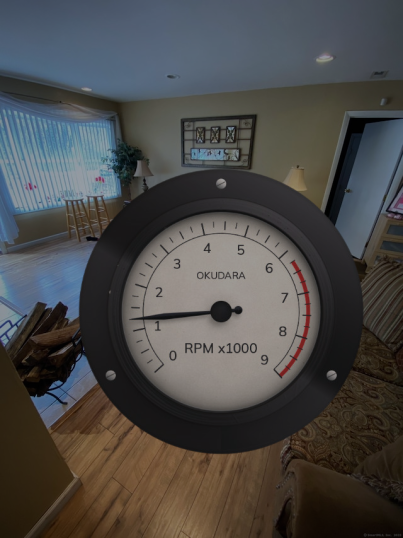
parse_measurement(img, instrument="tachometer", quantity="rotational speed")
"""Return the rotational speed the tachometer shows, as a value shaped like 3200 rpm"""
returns 1250 rpm
